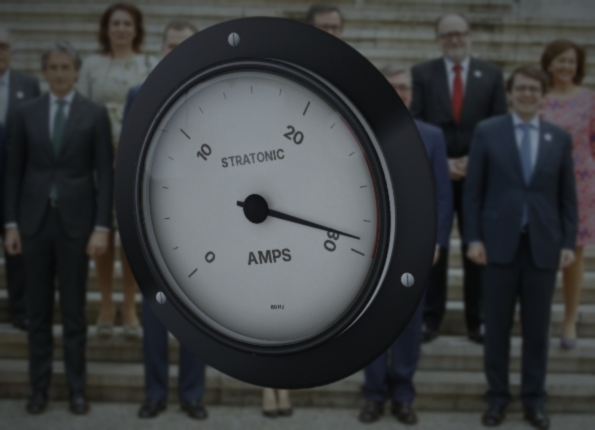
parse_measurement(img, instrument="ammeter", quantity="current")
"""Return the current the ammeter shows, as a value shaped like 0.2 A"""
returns 29 A
